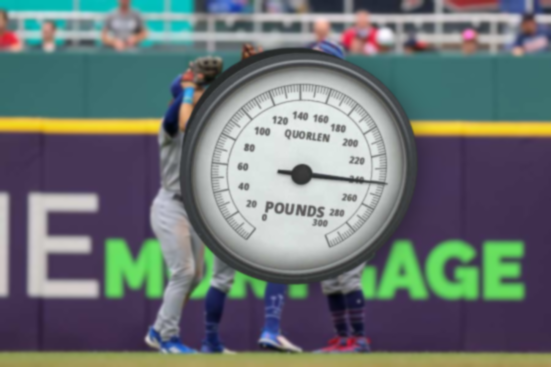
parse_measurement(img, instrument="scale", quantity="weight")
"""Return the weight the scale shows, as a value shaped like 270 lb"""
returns 240 lb
